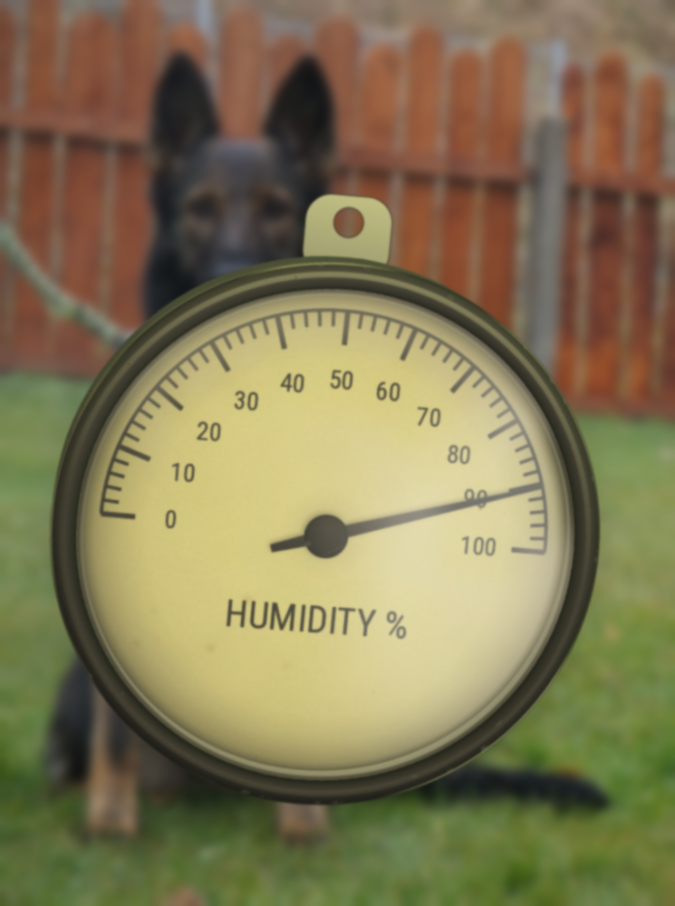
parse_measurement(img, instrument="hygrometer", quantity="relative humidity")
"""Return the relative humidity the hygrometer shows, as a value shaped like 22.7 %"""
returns 90 %
